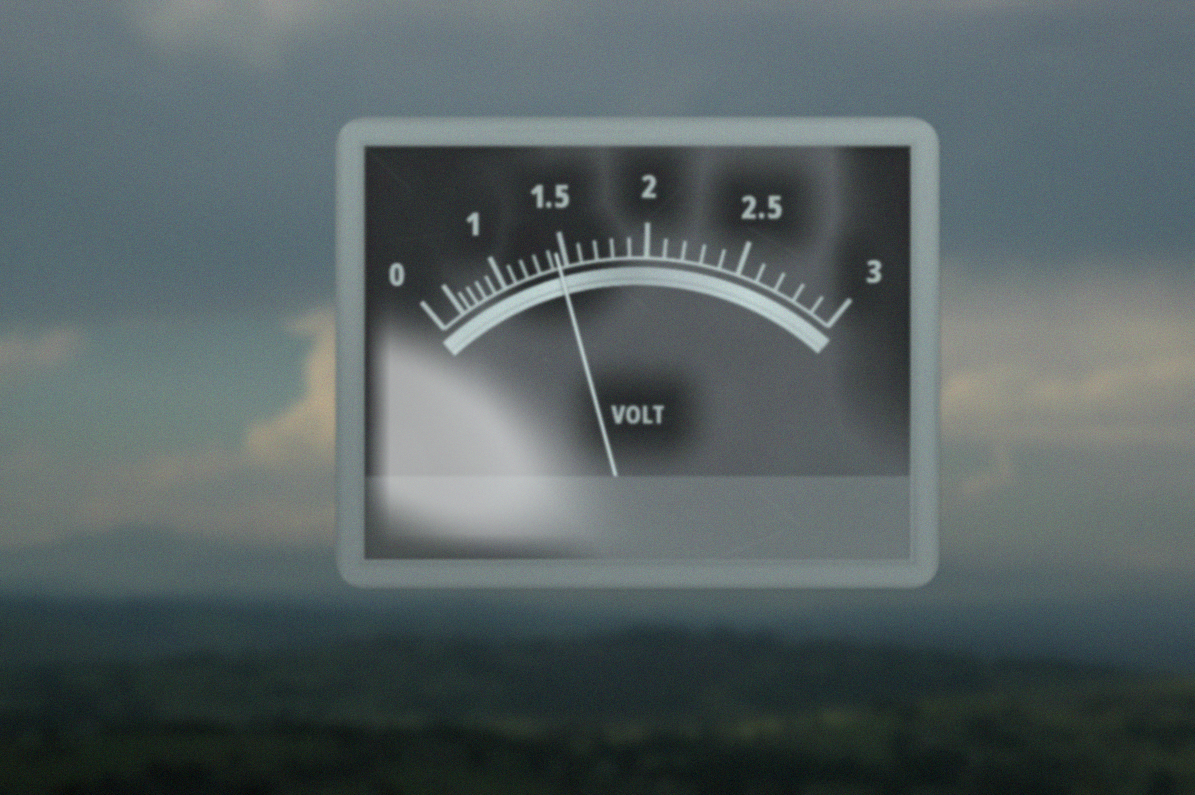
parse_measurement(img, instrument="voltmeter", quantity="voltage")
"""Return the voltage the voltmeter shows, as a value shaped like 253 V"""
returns 1.45 V
